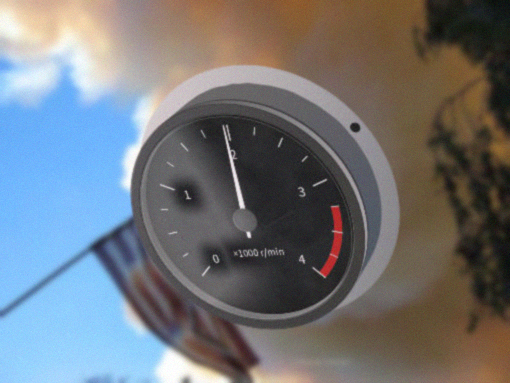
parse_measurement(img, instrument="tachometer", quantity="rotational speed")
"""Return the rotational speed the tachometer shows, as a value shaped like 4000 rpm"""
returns 2000 rpm
